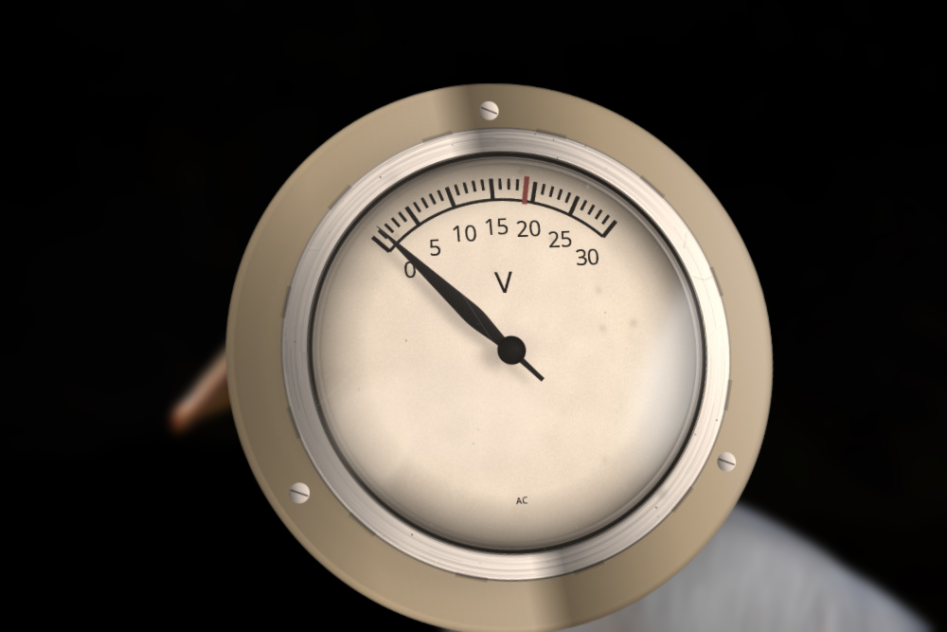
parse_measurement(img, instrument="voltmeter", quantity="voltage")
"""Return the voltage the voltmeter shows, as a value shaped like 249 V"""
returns 1 V
